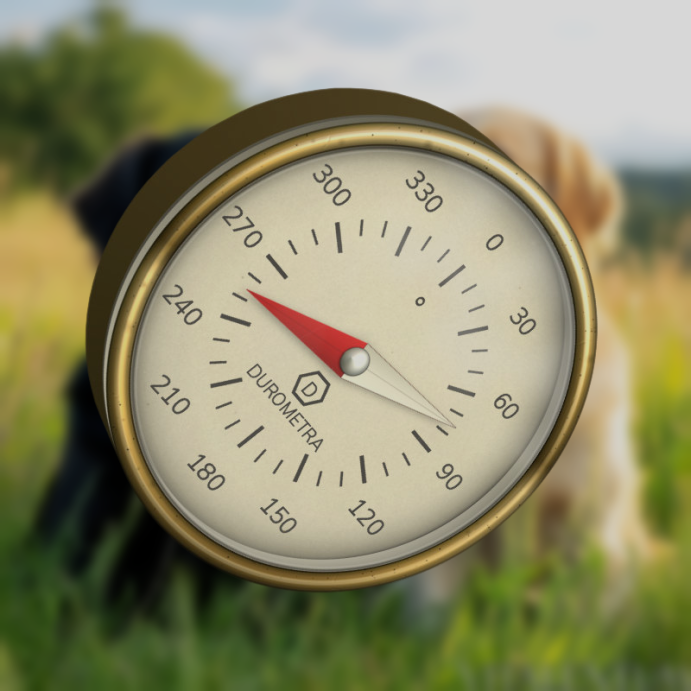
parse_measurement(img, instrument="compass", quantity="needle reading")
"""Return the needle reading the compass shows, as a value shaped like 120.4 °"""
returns 255 °
